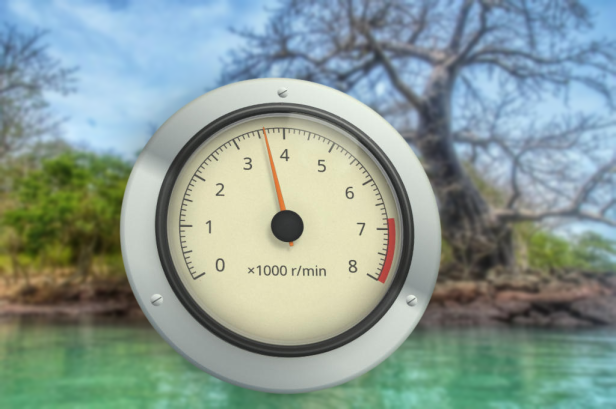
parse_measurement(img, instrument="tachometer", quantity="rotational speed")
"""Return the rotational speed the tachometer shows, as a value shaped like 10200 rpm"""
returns 3600 rpm
